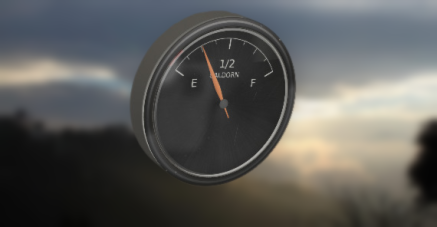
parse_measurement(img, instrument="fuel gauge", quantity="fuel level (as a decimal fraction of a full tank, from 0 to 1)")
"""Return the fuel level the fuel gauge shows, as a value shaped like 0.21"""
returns 0.25
